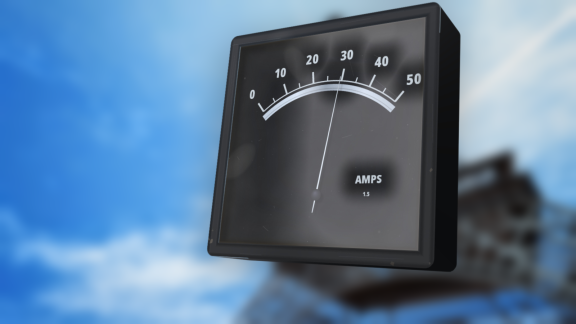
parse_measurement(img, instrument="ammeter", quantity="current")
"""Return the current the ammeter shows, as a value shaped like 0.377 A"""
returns 30 A
